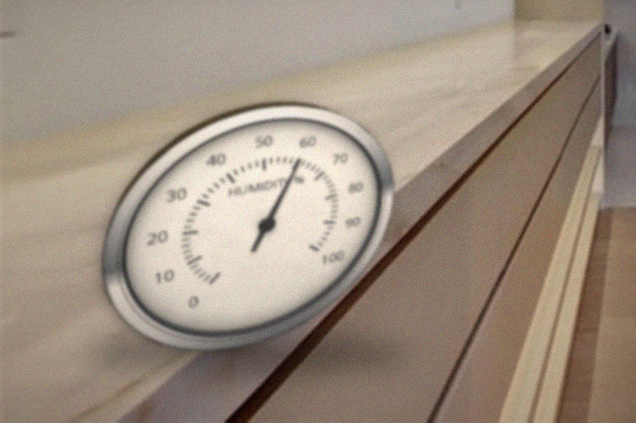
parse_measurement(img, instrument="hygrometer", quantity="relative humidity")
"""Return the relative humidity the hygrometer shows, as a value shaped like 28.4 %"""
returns 60 %
